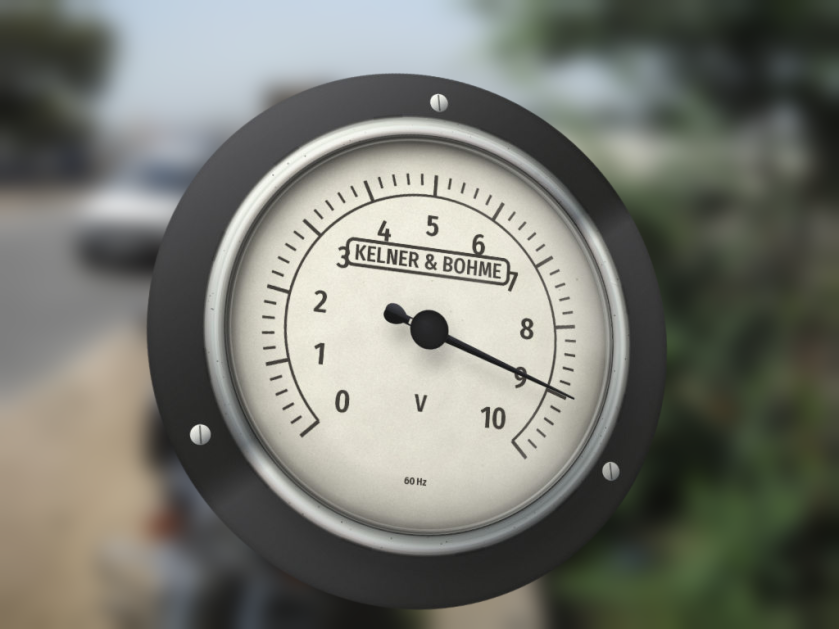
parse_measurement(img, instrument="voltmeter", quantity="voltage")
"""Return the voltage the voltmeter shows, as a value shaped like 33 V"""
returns 9 V
